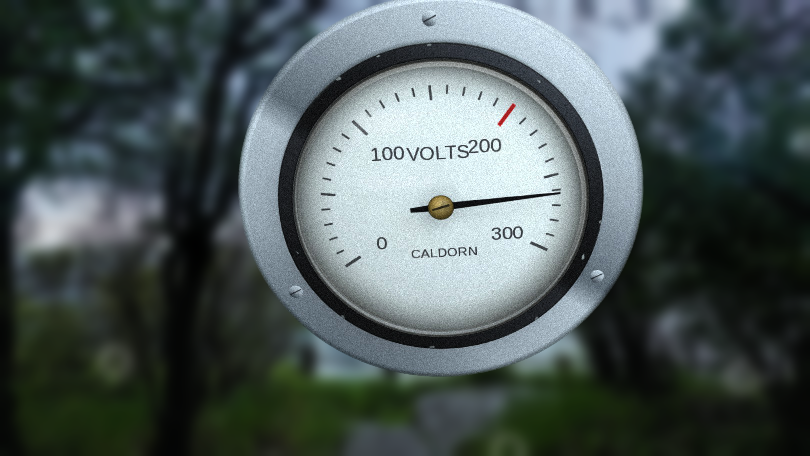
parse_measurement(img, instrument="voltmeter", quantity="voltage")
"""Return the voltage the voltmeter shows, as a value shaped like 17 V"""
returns 260 V
